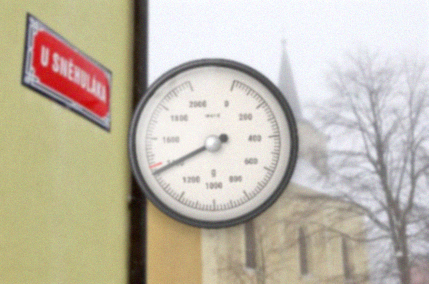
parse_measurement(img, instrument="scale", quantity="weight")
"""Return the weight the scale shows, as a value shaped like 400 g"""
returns 1400 g
